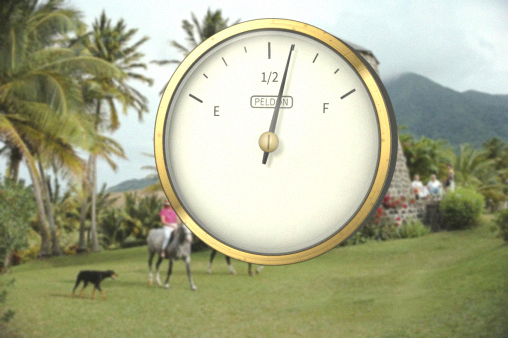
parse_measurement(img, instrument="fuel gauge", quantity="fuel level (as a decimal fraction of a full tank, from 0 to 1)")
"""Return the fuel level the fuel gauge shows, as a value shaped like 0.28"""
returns 0.625
